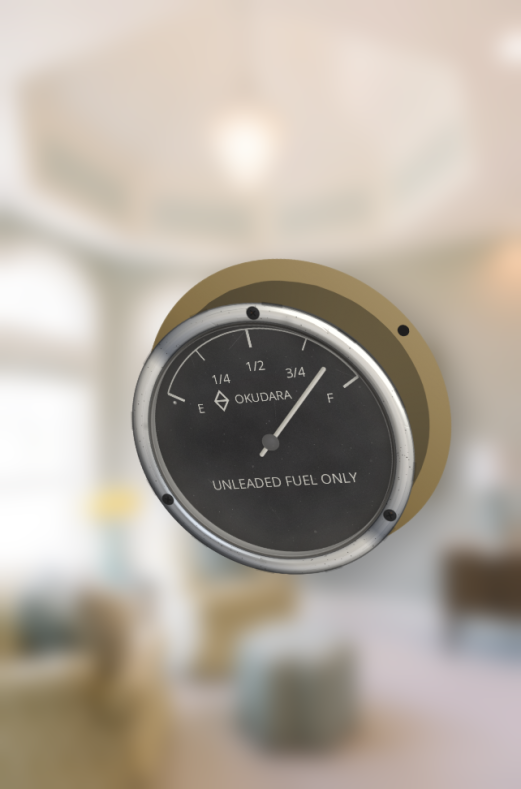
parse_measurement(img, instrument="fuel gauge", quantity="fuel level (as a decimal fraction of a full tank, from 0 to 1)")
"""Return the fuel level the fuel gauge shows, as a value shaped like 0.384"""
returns 0.875
